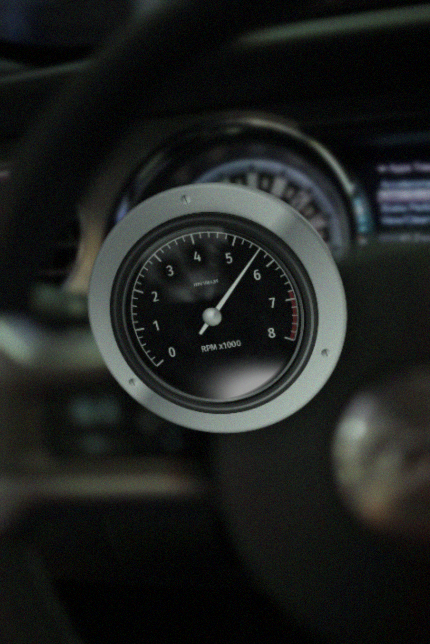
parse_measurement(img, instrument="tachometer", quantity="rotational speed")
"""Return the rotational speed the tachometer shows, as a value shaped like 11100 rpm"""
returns 5600 rpm
